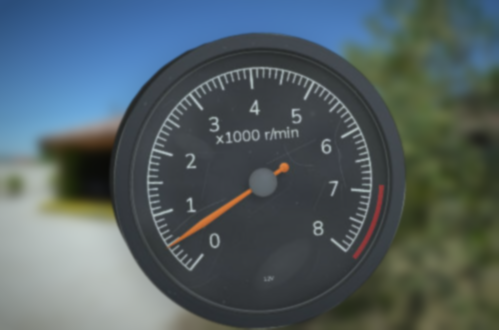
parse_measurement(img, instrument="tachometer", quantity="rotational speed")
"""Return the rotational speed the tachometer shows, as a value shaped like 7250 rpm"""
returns 500 rpm
